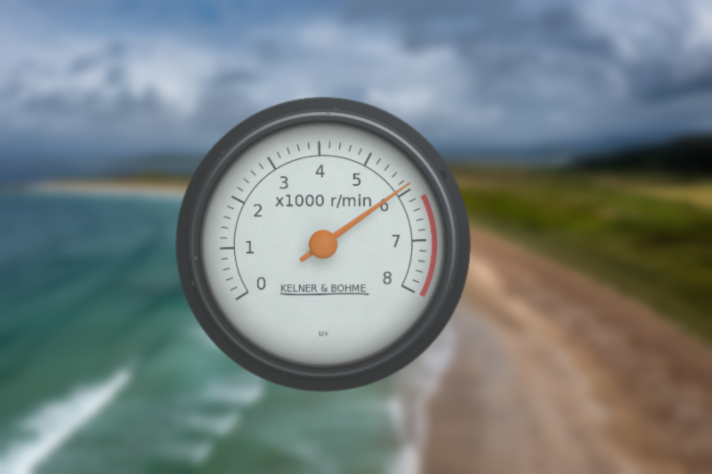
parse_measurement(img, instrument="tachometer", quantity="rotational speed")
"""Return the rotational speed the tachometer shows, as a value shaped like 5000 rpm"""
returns 5900 rpm
